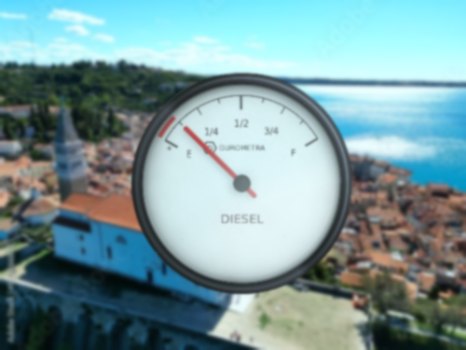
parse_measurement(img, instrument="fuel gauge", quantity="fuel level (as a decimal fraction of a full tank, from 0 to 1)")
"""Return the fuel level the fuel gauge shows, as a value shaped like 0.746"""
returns 0.125
